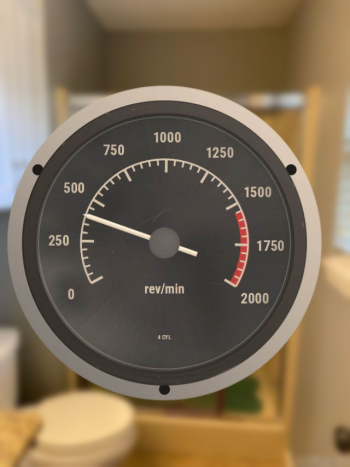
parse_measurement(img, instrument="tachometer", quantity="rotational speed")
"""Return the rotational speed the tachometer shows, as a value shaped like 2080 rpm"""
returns 400 rpm
